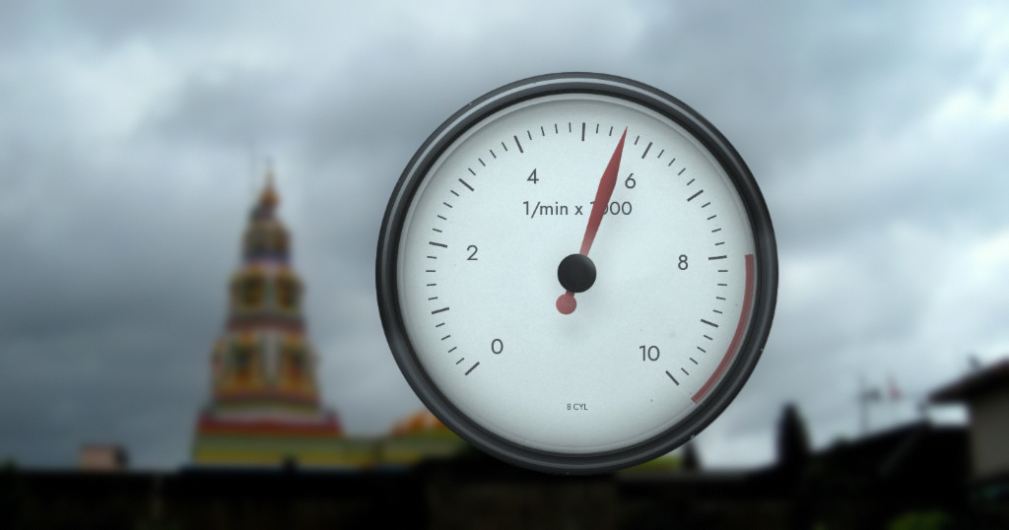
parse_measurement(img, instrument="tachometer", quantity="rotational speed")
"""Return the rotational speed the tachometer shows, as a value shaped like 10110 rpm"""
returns 5600 rpm
